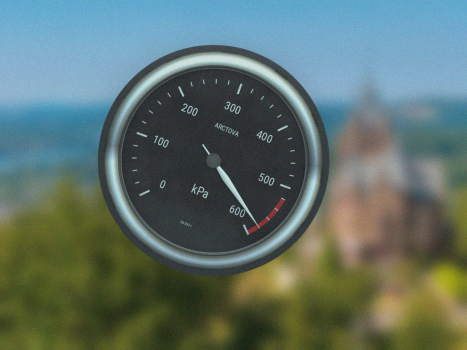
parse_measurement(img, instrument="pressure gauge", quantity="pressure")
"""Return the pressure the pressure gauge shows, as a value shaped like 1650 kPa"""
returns 580 kPa
